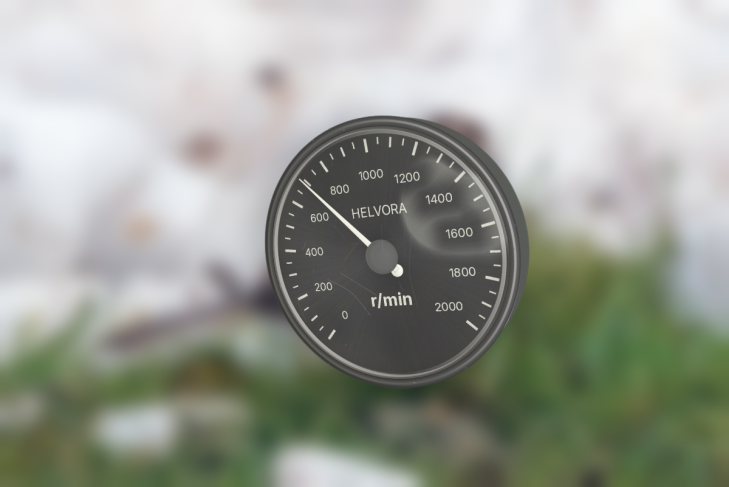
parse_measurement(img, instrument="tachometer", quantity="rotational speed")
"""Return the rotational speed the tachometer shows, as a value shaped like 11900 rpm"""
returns 700 rpm
